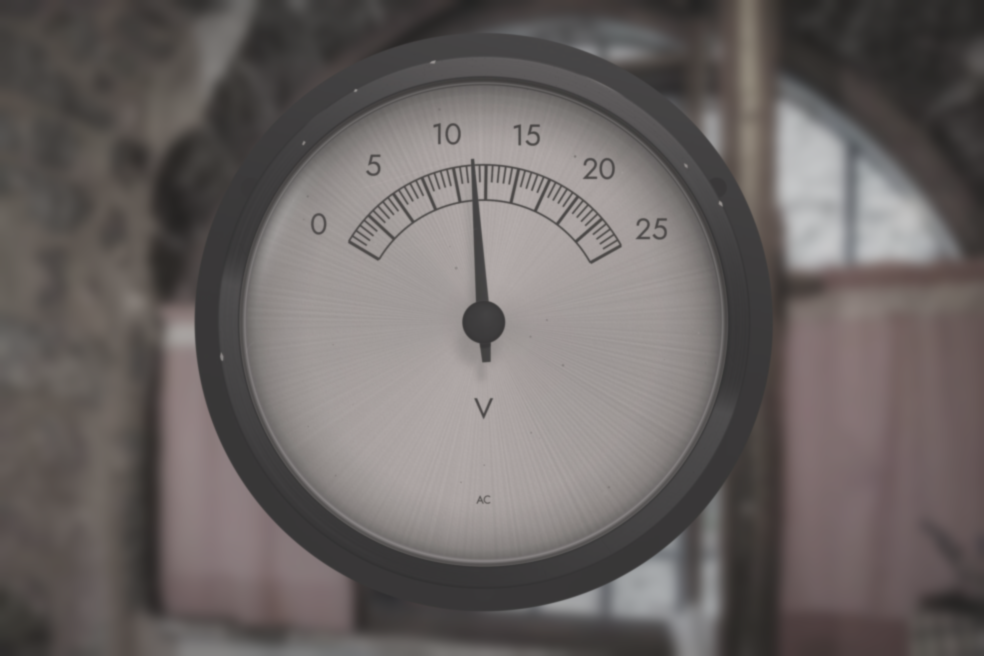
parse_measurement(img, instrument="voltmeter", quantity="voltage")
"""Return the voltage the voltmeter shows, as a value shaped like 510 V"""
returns 11.5 V
